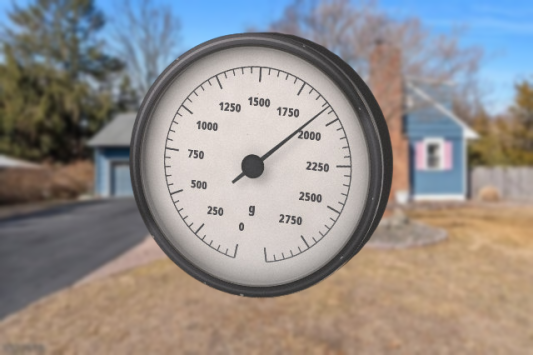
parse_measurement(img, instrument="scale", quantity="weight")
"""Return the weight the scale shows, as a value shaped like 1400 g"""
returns 1925 g
